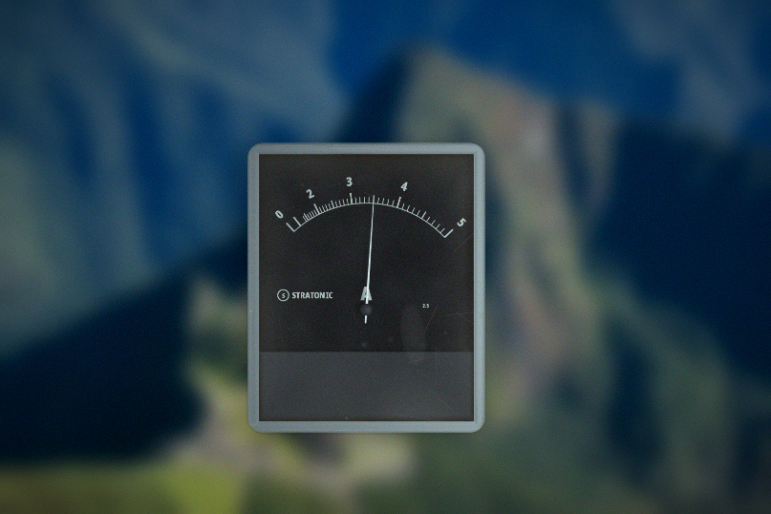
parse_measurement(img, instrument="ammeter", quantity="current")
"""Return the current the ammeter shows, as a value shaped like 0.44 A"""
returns 3.5 A
